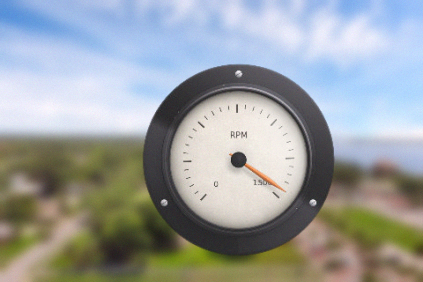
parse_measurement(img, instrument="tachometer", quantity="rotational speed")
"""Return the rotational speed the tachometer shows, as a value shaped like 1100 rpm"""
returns 1450 rpm
